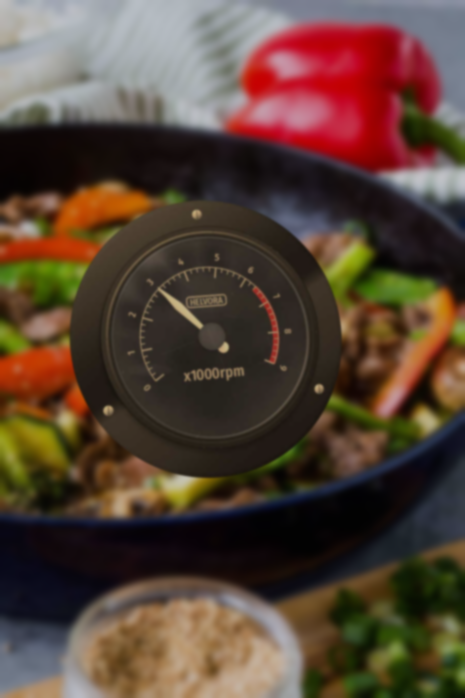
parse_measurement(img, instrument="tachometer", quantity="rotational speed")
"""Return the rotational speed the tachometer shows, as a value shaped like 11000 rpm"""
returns 3000 rpm
